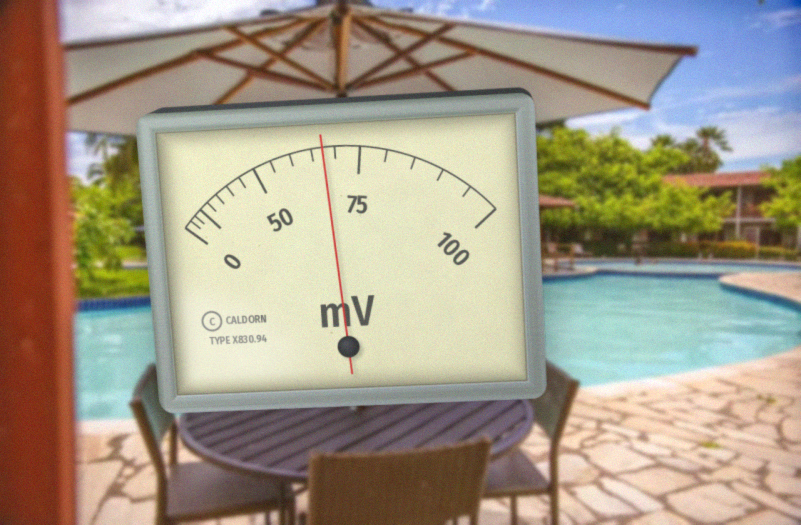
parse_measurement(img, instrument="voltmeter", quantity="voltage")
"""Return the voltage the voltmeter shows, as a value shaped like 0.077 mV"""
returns 67.5 mV
